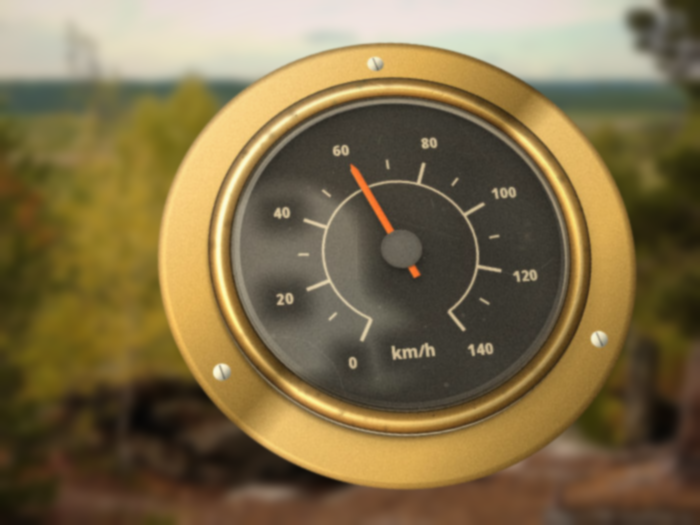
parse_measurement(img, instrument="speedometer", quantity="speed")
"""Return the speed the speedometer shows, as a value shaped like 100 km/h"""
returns 60 km/h
